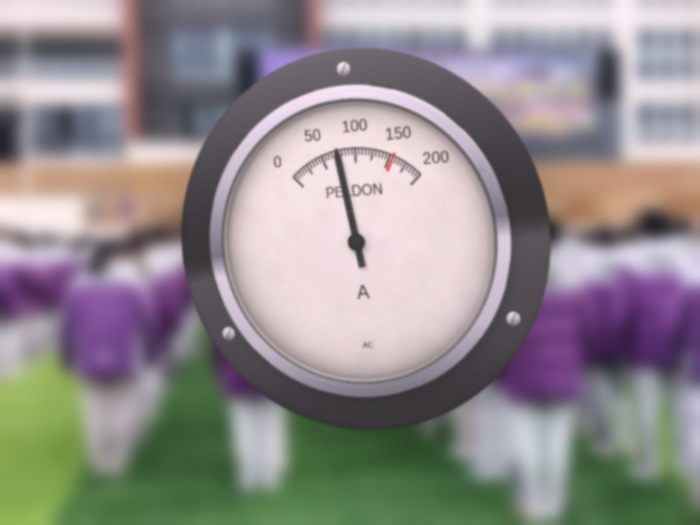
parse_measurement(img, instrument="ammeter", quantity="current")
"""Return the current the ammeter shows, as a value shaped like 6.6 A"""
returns 75 A
